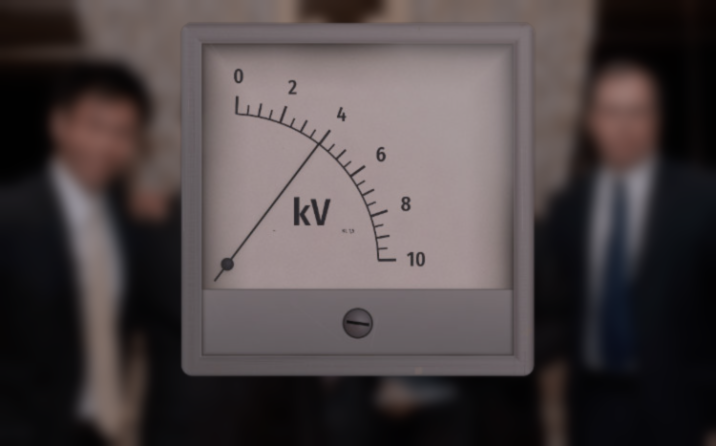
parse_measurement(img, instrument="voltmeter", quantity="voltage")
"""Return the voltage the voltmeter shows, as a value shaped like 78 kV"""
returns 4 kV
